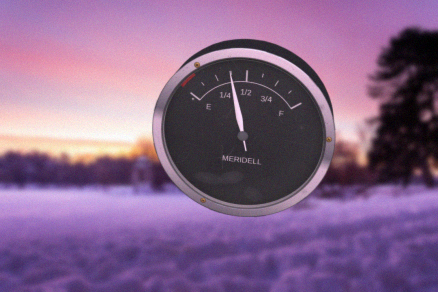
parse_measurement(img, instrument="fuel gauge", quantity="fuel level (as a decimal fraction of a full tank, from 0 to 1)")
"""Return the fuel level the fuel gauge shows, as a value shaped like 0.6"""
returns 0.375
